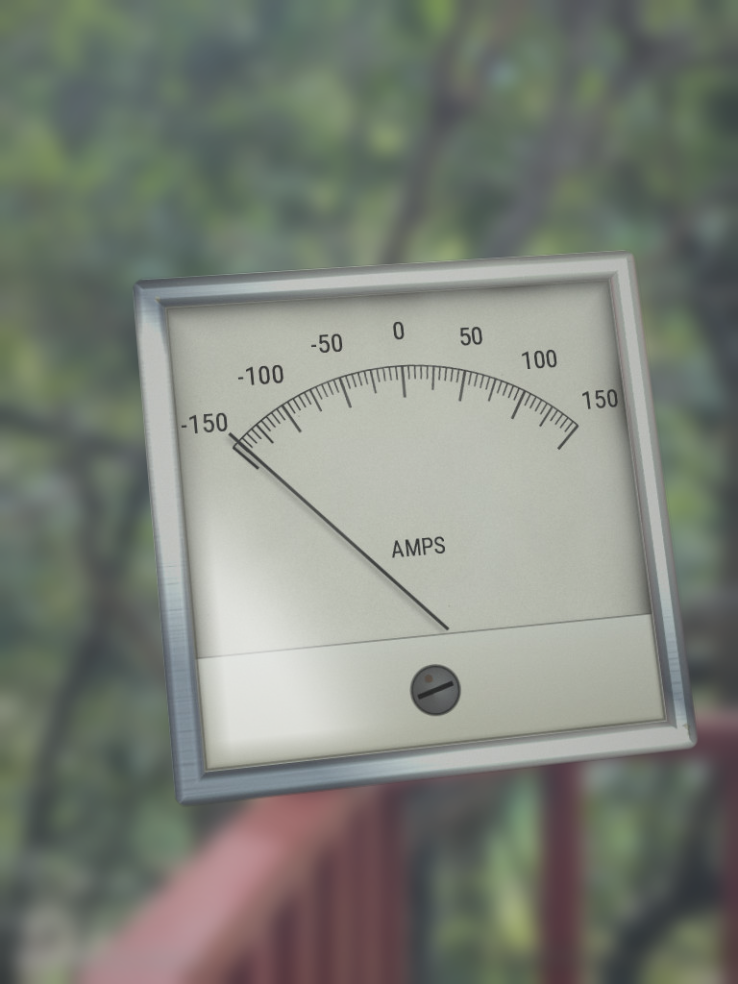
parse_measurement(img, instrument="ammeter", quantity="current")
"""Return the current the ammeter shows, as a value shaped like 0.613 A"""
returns -145 A
